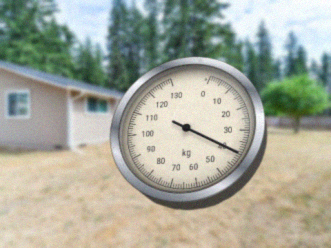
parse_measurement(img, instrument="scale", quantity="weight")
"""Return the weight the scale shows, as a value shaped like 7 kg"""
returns 40 kg
